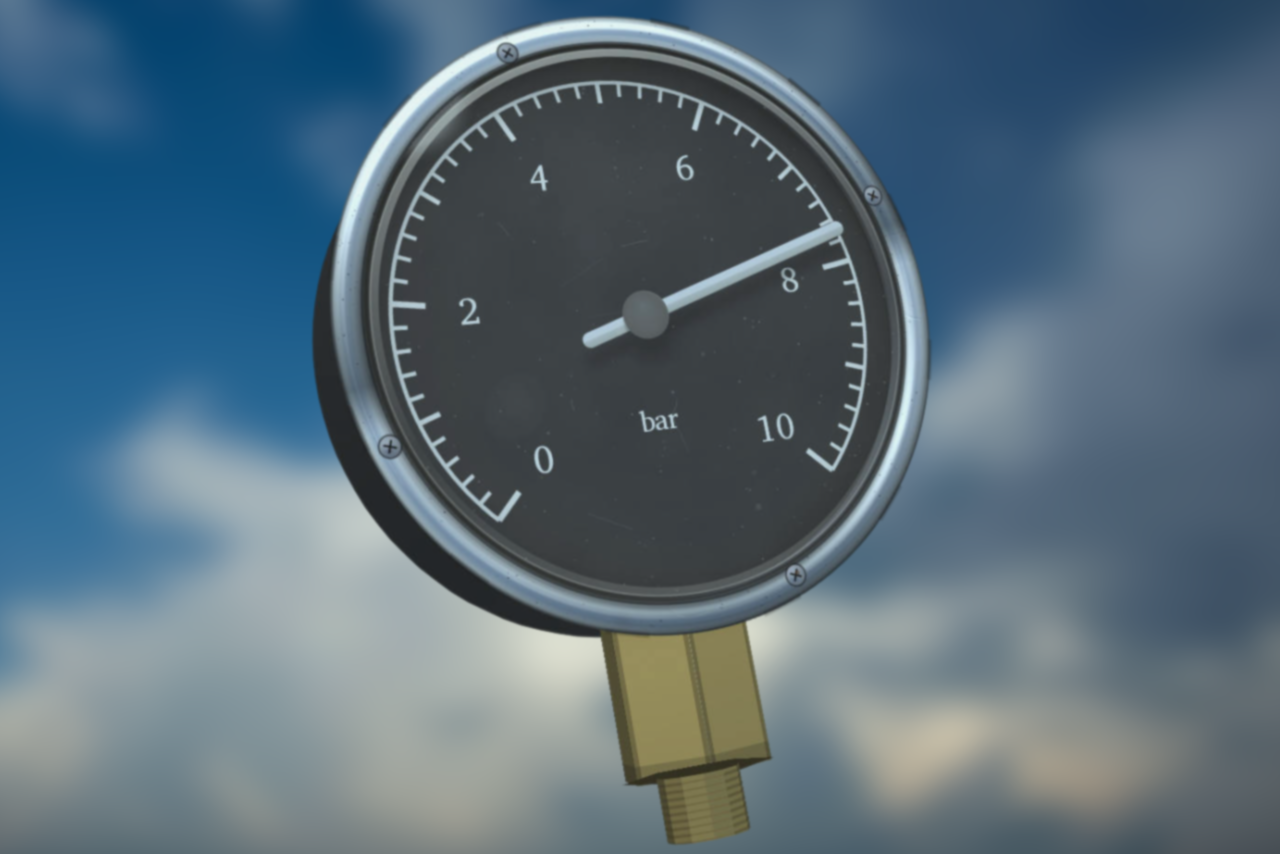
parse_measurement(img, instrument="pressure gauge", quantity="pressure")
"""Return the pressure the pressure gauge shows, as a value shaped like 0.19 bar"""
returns 7.7 bar
